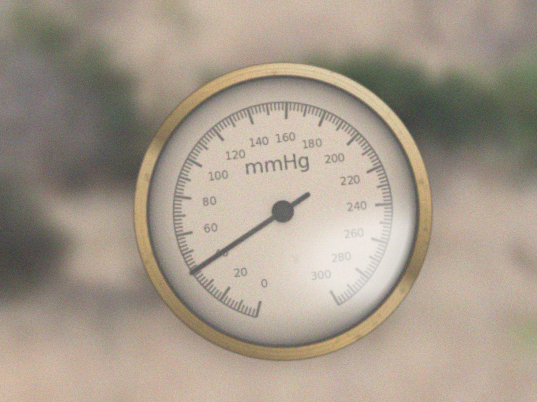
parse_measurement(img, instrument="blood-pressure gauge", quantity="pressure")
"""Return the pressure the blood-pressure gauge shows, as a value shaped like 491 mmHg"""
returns 40 mmHg
